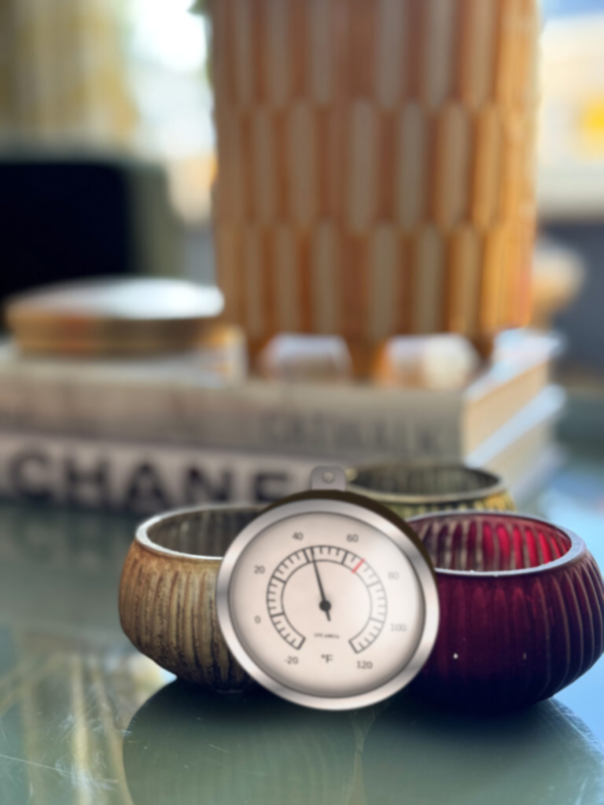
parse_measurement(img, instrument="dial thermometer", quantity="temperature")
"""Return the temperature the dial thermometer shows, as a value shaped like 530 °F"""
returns 44 °F
